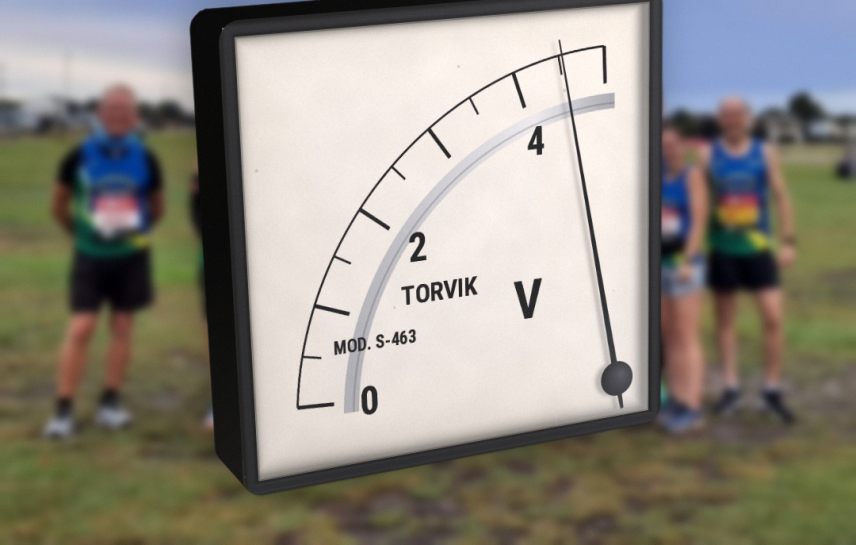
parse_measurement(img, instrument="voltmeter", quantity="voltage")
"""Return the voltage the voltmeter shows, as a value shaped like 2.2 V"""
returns 4.5 V
